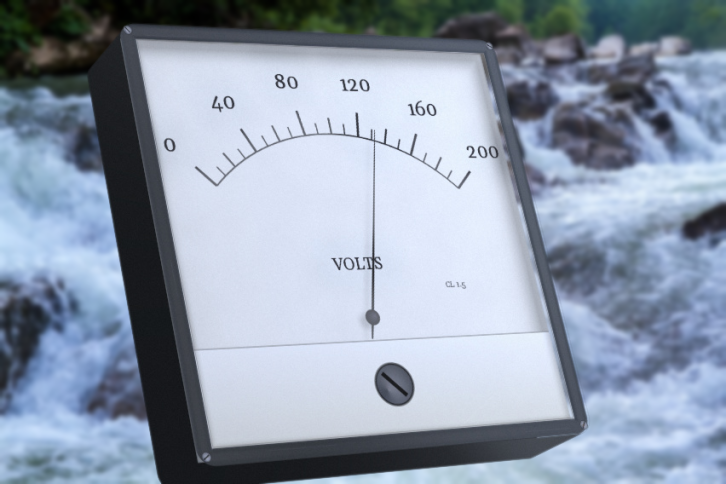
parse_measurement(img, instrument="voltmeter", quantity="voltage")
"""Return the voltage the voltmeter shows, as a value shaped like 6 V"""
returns 130 V
